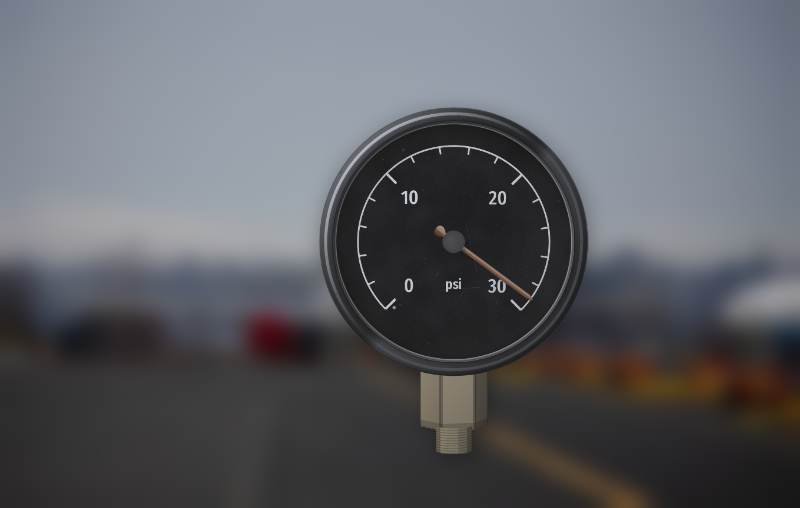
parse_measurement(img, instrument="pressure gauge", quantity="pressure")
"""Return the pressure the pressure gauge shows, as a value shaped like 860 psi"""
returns 29 psi
